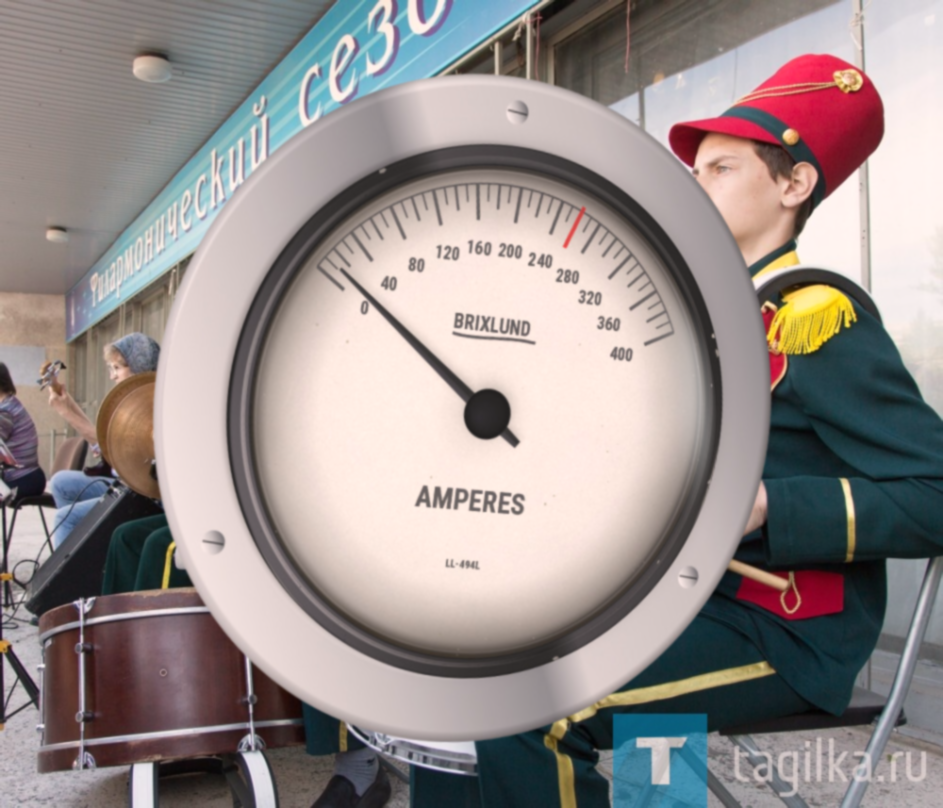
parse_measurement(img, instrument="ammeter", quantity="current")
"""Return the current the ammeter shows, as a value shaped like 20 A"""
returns 10 A
